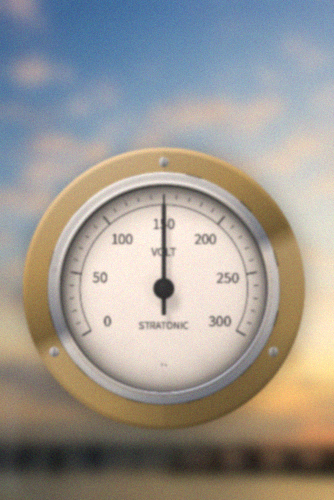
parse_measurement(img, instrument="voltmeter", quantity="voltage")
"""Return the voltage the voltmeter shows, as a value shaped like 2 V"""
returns 150 V
